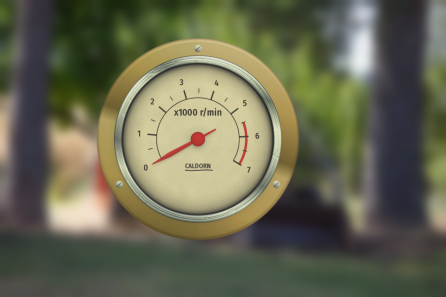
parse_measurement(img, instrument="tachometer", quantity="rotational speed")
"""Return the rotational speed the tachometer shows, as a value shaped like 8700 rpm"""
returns 0 rpm
